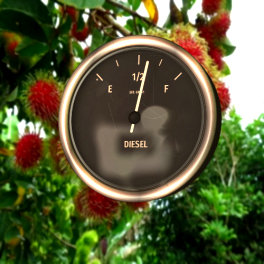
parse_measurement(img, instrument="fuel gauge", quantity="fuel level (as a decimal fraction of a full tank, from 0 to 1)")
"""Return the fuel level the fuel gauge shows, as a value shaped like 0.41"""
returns 0.625
